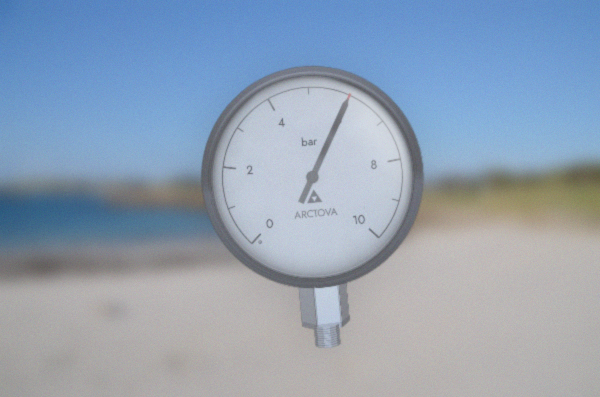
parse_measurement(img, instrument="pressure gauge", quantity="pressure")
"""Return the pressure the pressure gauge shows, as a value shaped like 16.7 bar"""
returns 6 bar
